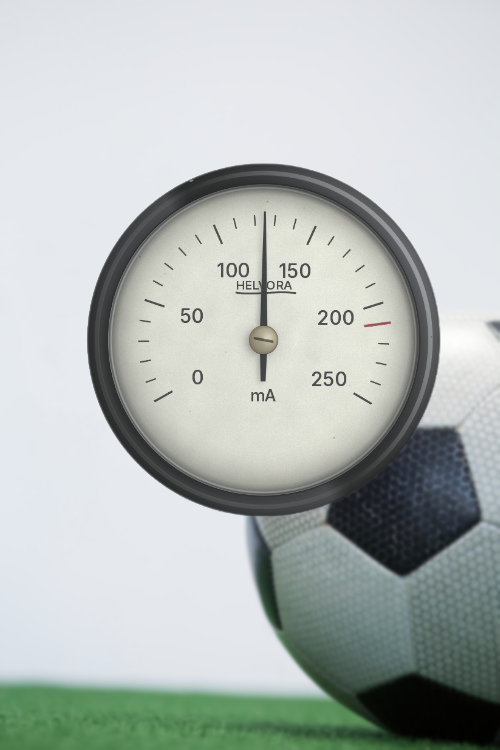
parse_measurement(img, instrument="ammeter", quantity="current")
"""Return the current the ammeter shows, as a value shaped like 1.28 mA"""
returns 125 mA
